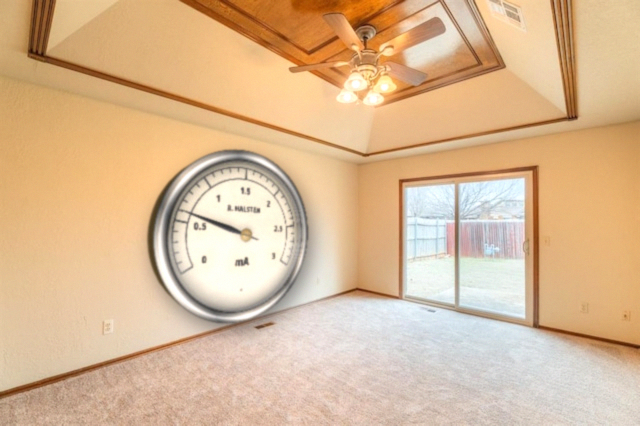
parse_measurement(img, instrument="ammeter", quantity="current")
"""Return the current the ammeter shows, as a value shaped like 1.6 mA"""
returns 0.6 mA
